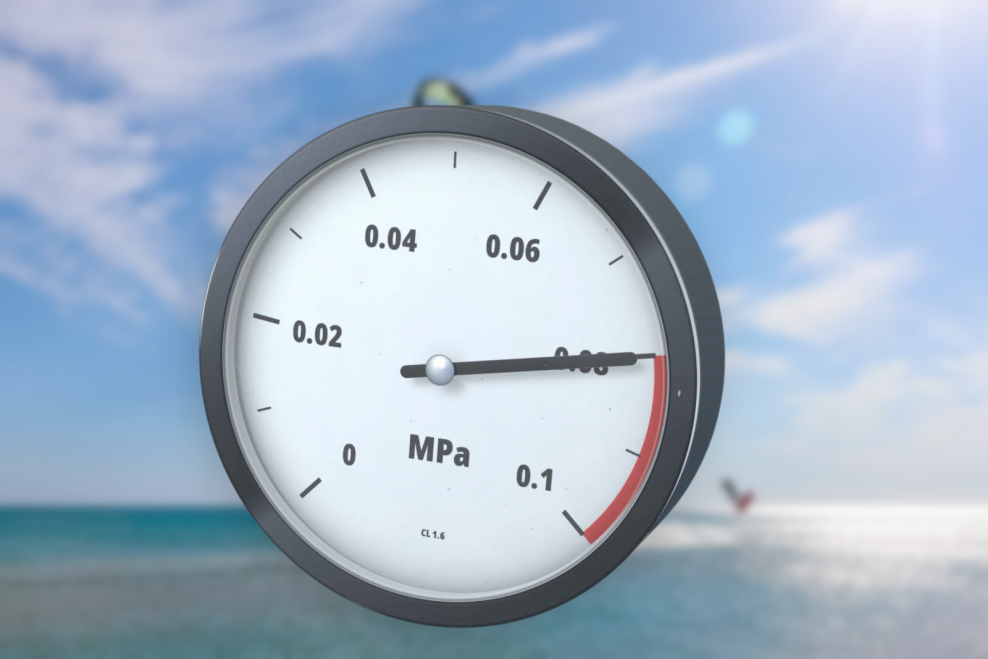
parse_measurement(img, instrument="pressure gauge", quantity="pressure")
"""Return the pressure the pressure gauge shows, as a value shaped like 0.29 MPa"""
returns 0.08 MPa
